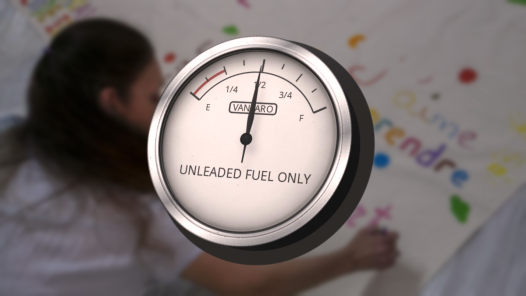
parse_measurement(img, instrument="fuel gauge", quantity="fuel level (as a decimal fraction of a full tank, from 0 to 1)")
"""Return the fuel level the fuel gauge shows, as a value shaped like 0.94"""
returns 0.5
